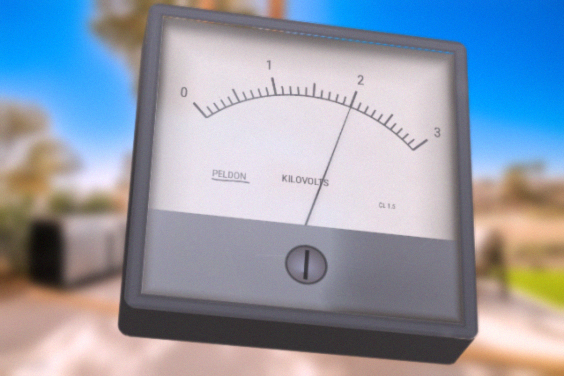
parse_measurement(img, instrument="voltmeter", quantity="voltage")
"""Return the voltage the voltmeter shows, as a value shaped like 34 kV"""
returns 2 kV
